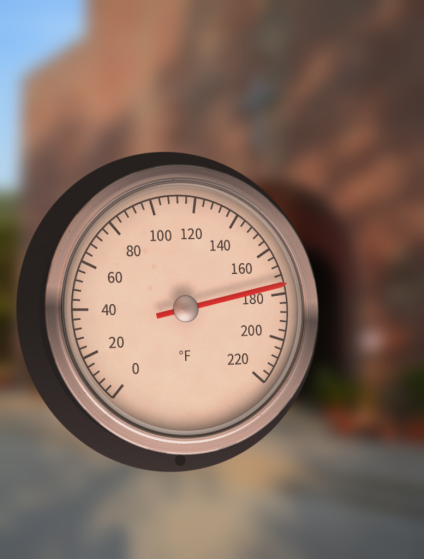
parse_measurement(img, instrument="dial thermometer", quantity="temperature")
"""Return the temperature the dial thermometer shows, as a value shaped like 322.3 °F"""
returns 176 °F
